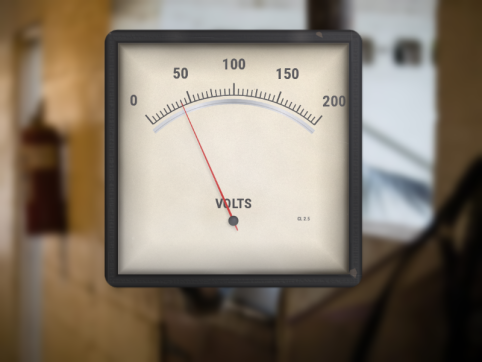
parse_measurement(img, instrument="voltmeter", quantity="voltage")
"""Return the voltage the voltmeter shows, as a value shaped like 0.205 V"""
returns 40 V
